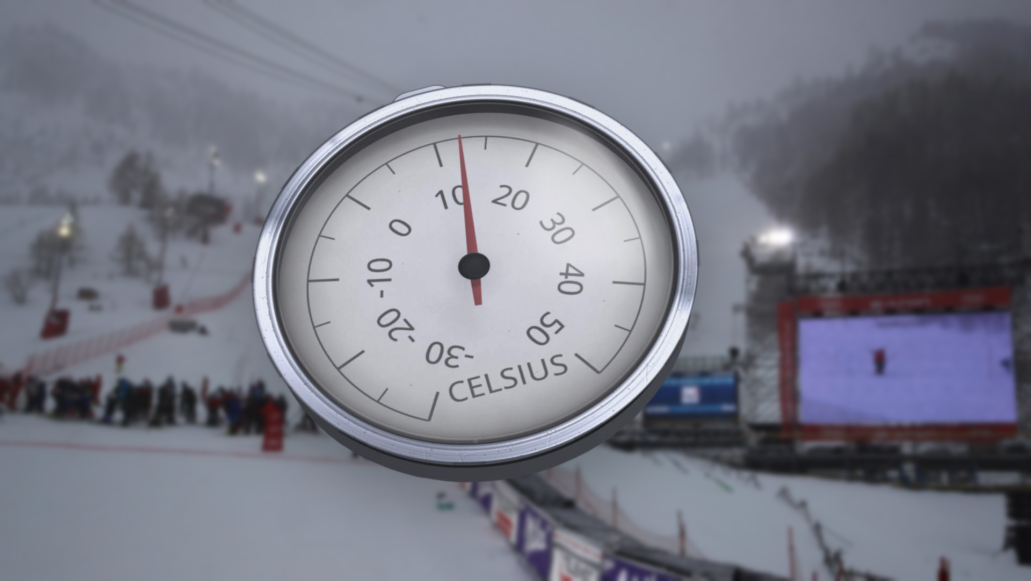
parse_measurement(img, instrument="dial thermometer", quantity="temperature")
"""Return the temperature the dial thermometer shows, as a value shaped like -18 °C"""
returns 12.5 °C
